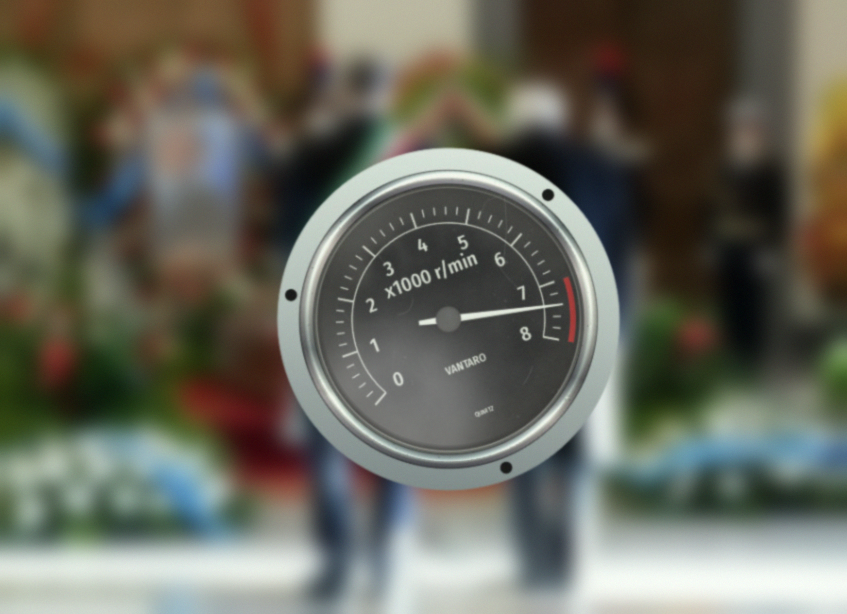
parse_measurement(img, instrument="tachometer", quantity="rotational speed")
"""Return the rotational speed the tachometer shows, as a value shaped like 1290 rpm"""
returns 7400 rpm
